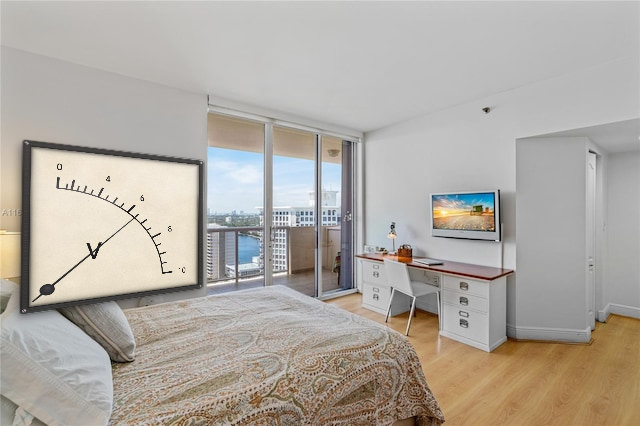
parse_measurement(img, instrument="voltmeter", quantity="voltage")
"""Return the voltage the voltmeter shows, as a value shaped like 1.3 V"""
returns 6.5 V
